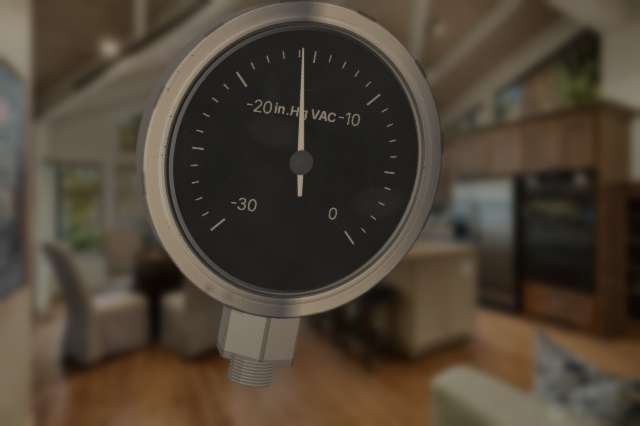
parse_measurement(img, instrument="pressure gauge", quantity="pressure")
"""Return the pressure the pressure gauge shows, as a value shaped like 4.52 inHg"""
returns -16 inHg
